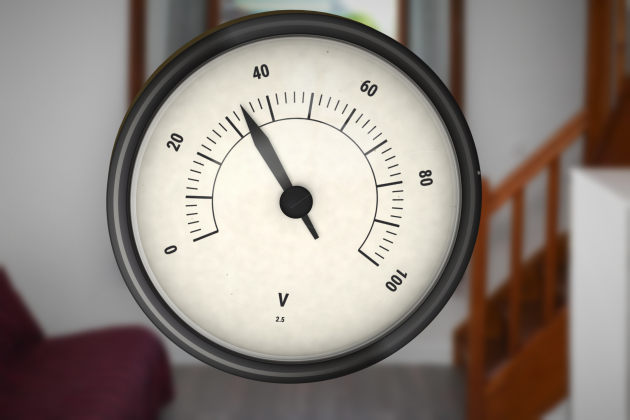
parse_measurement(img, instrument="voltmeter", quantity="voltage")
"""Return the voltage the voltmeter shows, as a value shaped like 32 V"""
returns 34 V
